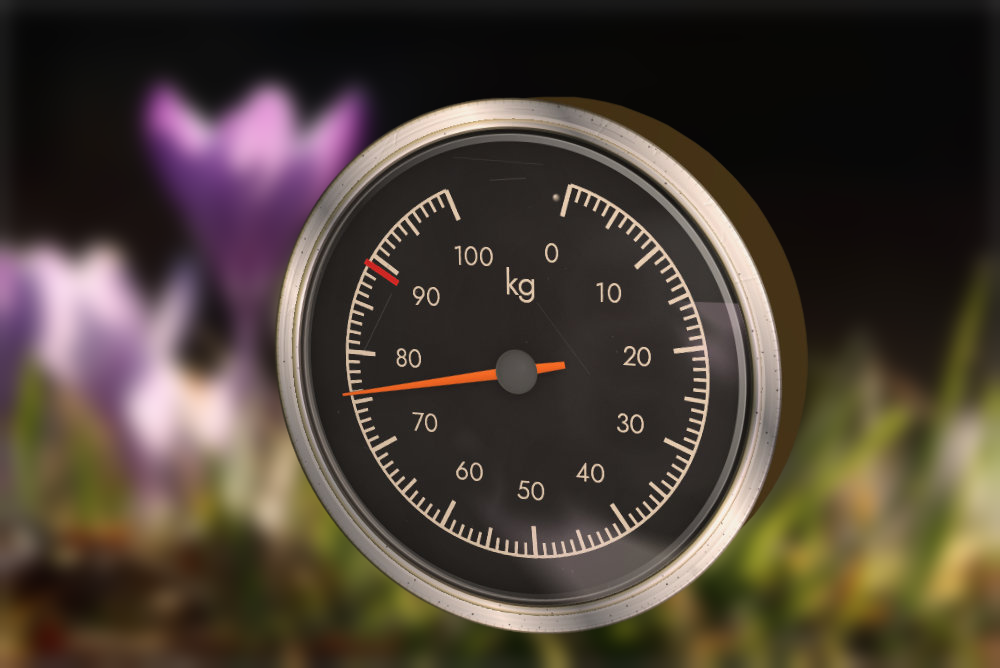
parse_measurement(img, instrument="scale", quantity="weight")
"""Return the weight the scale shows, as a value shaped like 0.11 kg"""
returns 76 kg
